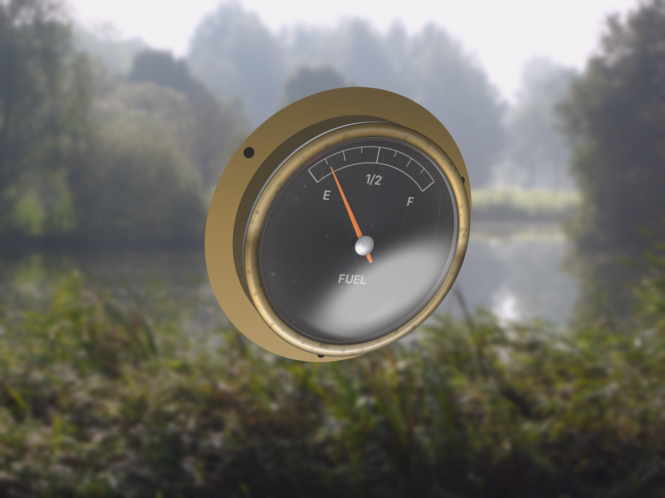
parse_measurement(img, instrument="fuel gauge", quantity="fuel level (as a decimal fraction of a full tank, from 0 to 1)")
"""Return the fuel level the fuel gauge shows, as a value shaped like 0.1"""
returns 0.125
